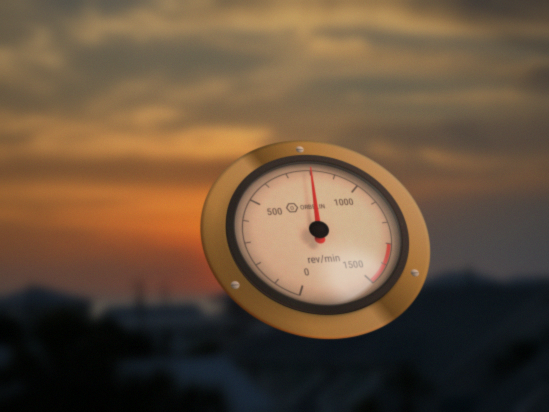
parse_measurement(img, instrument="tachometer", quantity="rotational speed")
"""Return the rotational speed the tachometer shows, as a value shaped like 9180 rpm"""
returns 800 rpm
